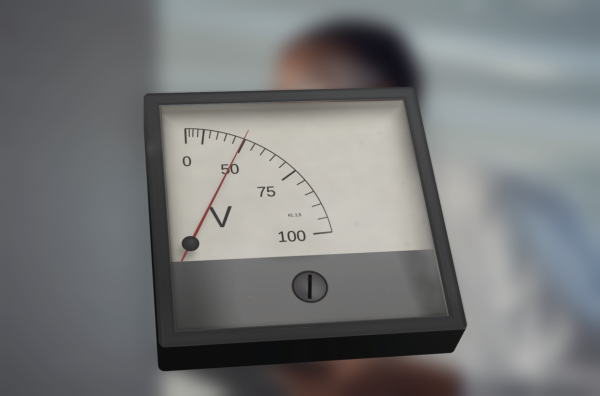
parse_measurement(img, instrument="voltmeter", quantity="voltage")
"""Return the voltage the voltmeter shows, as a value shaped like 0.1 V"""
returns 50 V
